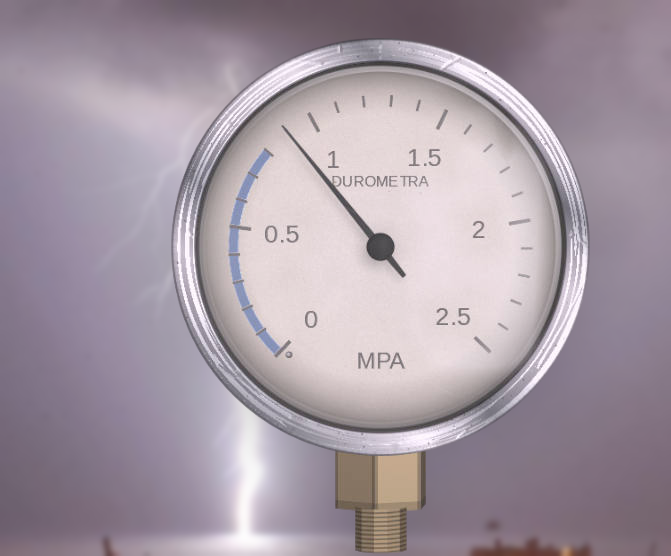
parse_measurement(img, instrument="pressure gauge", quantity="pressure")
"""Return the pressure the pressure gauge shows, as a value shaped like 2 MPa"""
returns 0.9 MPa
